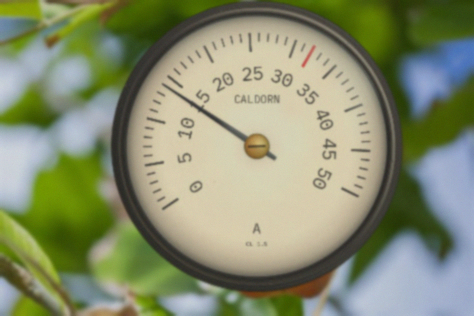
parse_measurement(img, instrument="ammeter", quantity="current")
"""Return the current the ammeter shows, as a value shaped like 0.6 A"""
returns 14 A
